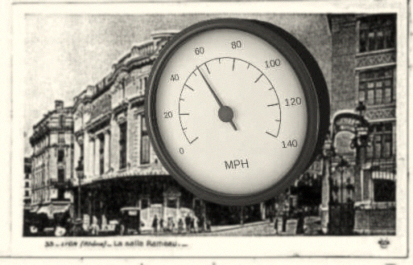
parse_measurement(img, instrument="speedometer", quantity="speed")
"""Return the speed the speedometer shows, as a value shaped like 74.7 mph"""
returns 55 mph
